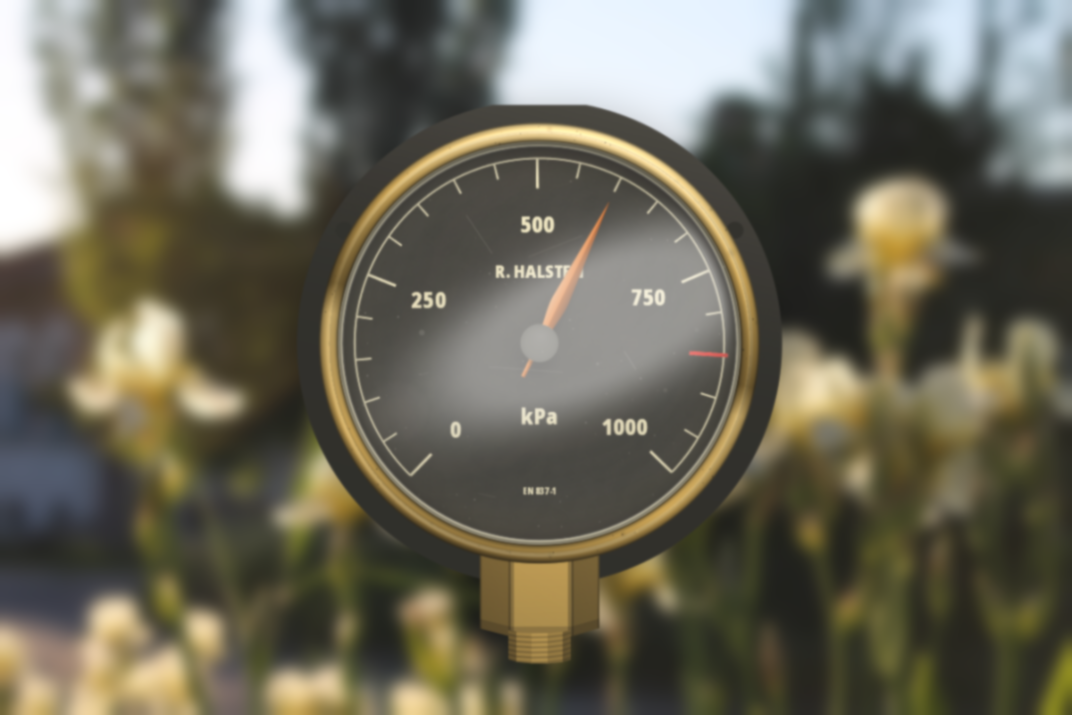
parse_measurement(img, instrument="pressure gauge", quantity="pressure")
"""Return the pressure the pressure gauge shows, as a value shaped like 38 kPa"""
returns 600 kPa
